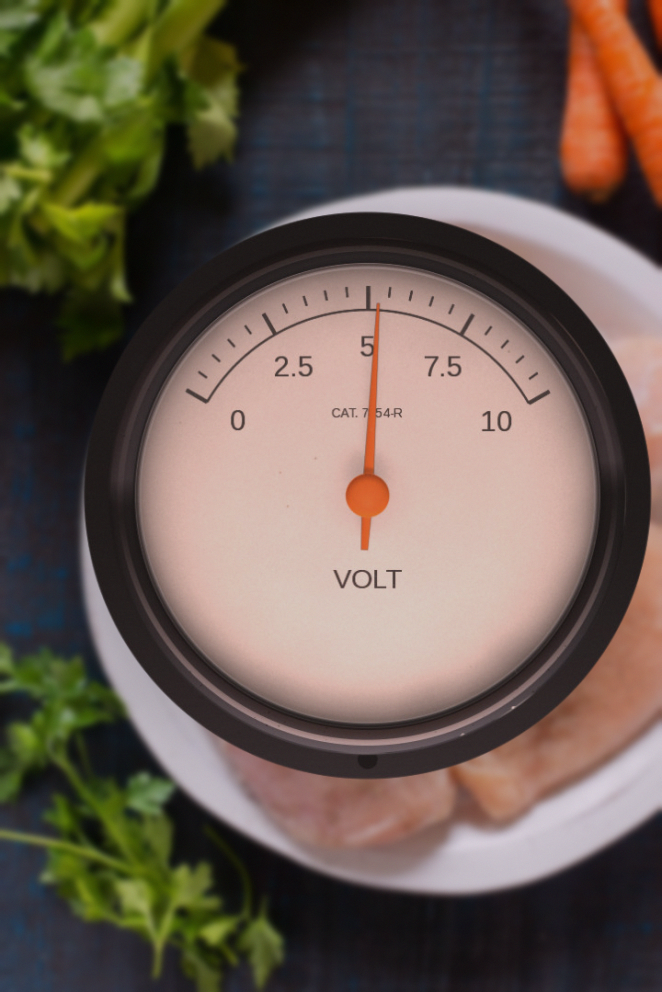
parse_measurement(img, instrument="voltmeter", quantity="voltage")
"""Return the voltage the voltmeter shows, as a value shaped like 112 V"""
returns 5.25 V
